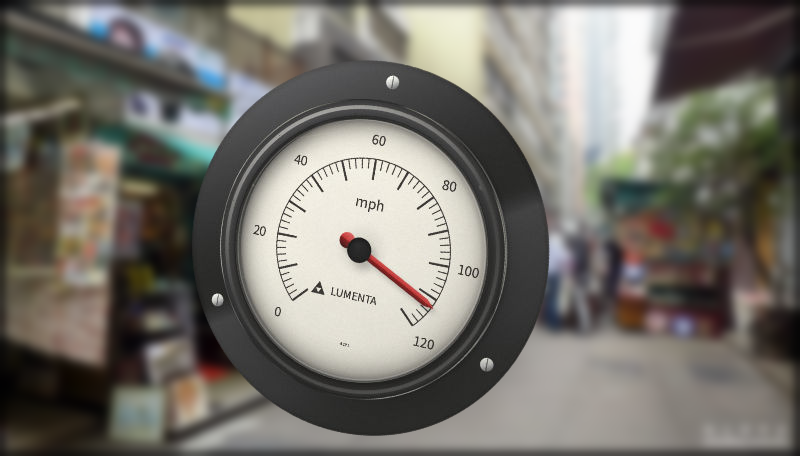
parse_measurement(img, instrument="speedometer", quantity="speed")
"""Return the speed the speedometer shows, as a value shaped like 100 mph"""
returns 112 mph
